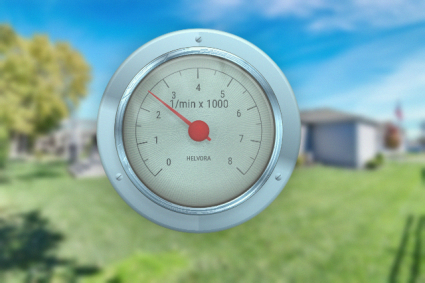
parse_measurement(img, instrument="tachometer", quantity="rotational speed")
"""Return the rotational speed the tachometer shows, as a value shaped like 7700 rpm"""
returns 2500 rpm
